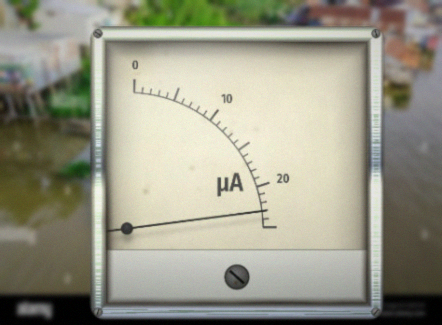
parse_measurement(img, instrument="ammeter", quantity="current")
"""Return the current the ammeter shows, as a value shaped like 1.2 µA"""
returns 23 µA
